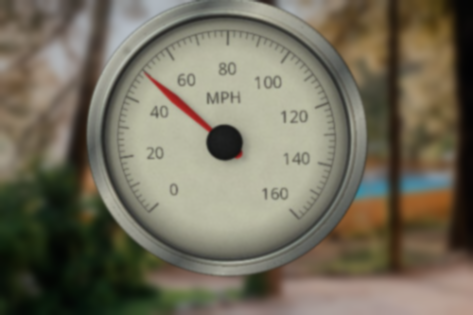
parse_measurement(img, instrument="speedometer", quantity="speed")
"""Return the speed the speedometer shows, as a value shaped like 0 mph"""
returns 50 mph
